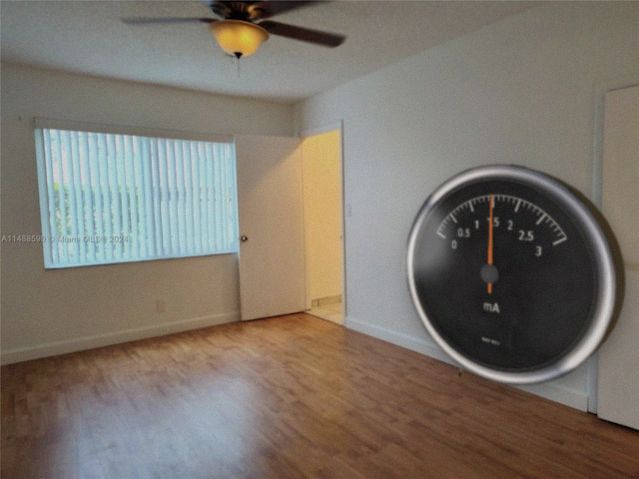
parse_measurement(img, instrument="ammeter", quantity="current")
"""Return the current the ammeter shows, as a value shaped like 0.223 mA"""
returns 1.5 mA
